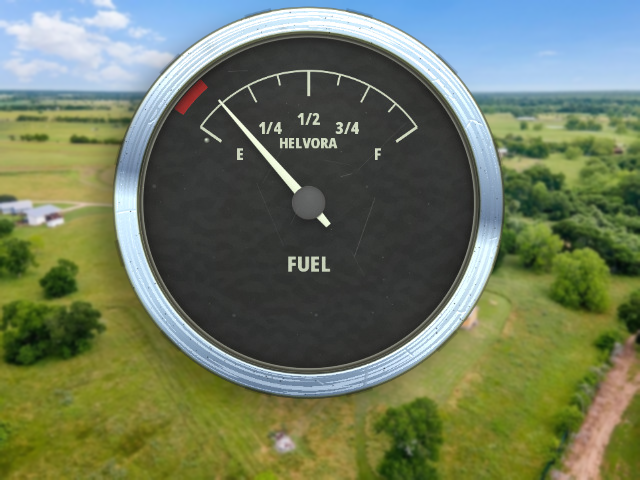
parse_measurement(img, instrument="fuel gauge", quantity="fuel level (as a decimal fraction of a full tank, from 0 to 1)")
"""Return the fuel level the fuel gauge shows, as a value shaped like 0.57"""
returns 0.125
